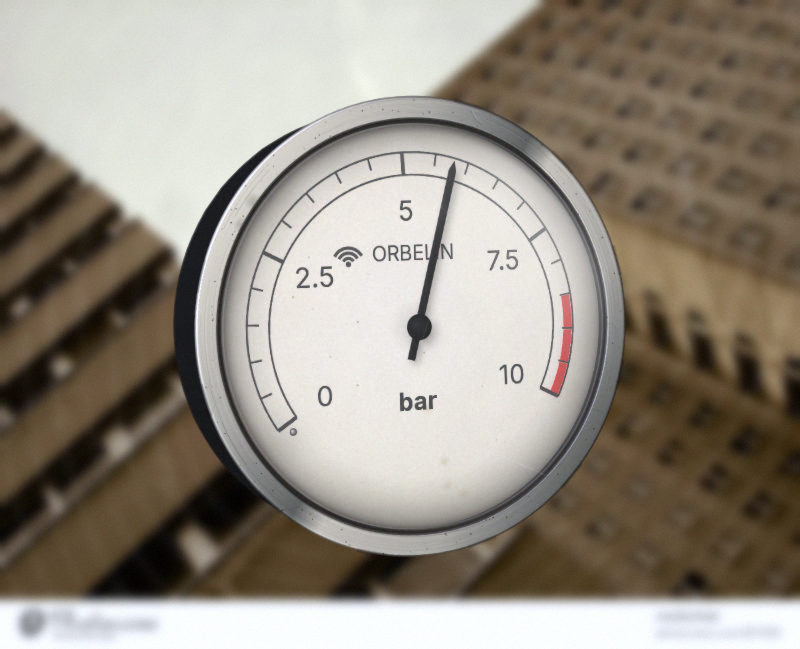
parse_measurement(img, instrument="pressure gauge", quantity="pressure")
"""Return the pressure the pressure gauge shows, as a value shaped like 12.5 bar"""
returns 5.75 bar
